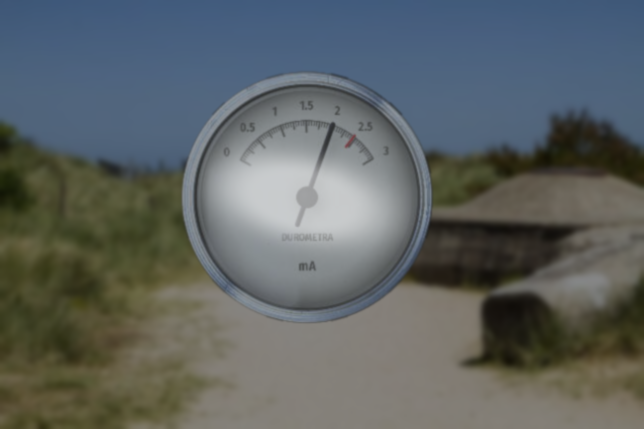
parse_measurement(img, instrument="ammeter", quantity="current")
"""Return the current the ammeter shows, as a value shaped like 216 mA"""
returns 2 mA
